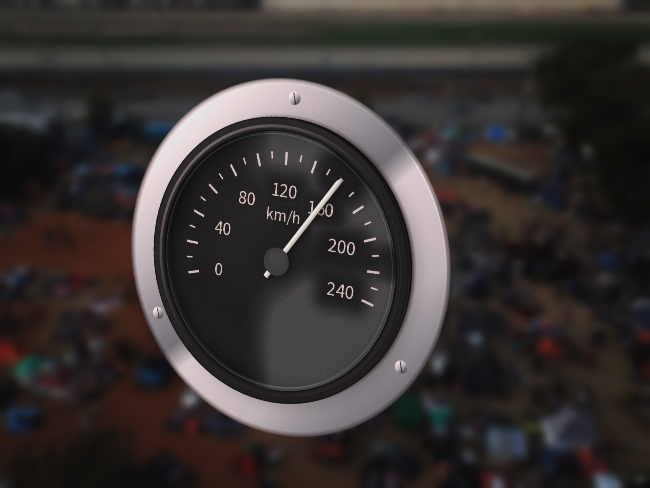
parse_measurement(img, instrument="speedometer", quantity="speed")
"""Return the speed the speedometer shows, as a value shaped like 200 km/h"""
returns 160 km/h
